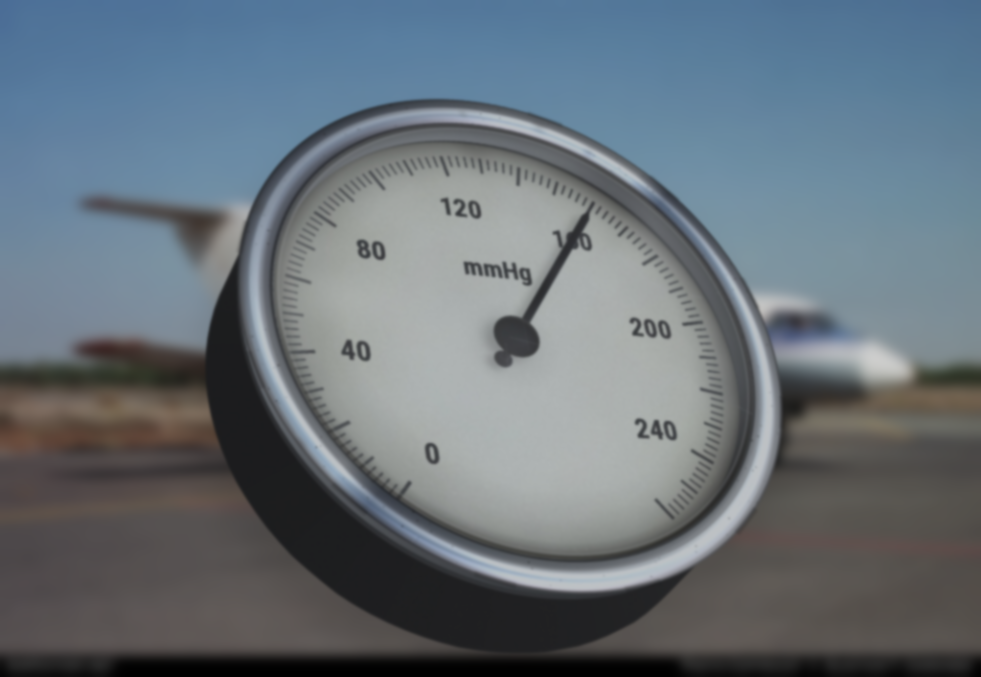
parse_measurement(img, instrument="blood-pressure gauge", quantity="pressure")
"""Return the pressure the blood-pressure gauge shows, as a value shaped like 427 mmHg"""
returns 160 mmHg
